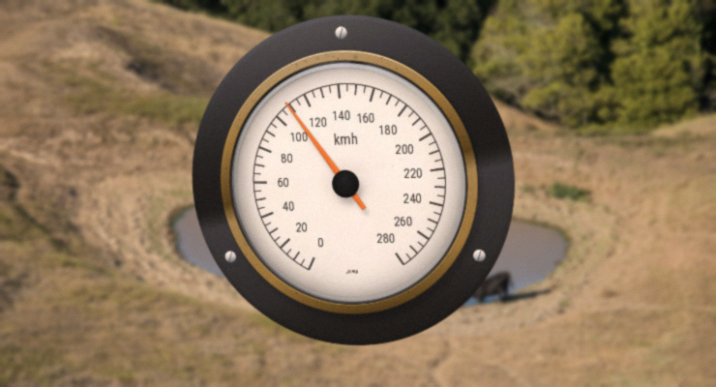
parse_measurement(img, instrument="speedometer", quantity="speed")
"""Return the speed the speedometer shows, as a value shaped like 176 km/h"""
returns 110 km/h
